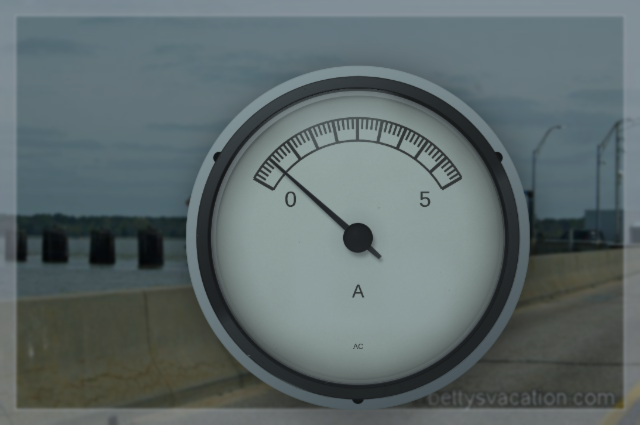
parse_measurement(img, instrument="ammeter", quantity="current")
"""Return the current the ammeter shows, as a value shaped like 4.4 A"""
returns 0.5 A
